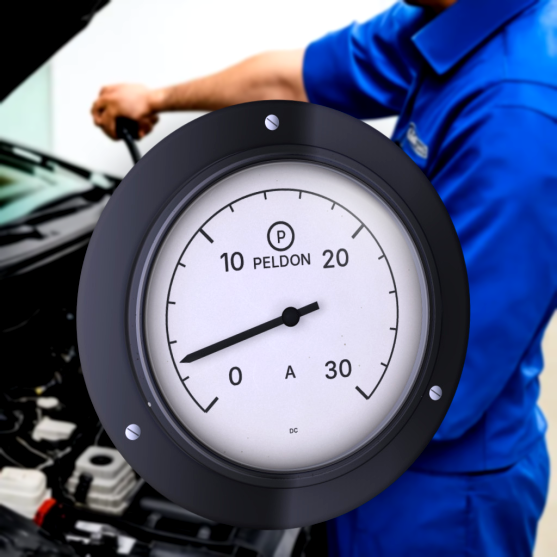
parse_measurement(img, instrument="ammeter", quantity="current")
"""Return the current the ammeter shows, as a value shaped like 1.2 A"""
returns 3 A
